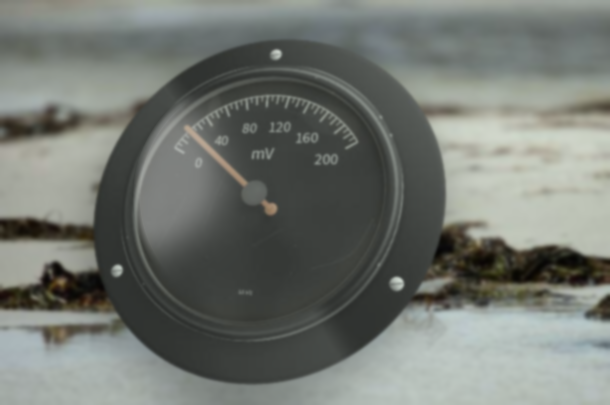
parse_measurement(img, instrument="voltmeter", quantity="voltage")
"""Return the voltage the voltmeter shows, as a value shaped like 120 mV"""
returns 20 mV
